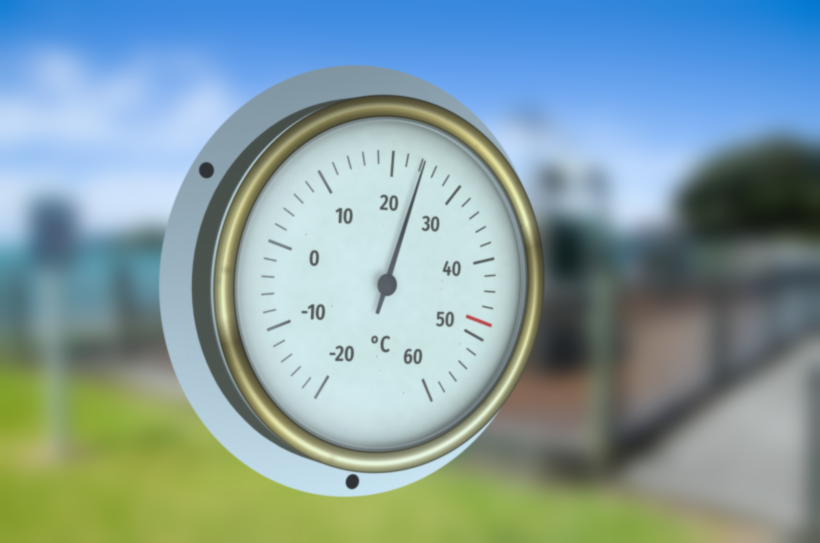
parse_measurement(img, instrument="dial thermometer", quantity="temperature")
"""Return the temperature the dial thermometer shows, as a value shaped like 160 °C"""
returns 24 °C
